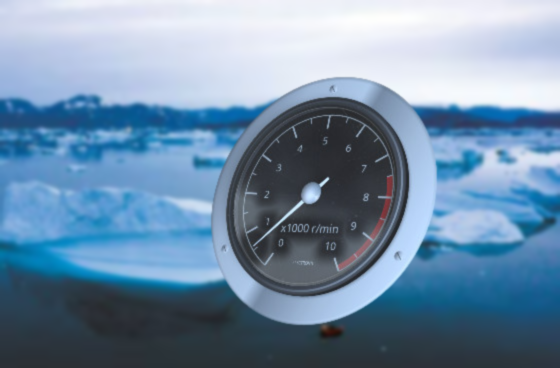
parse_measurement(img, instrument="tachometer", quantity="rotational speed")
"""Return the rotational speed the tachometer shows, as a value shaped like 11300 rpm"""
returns 500 rpm
